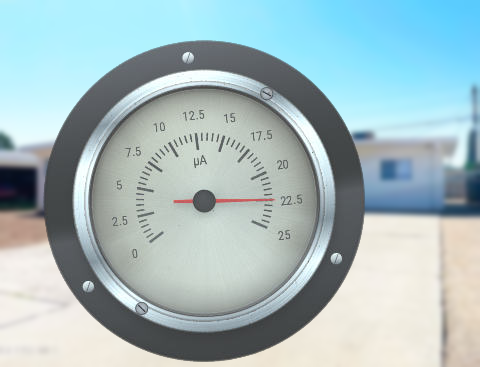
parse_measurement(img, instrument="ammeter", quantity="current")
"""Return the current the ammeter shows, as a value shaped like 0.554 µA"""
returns 22.5 µA
